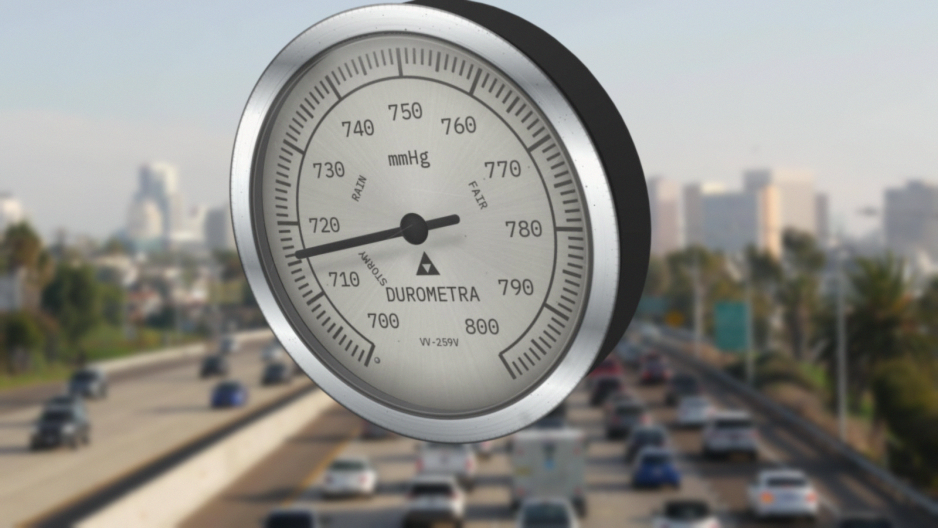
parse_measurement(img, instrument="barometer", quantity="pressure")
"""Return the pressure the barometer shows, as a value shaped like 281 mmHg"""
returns 716 mmHg
